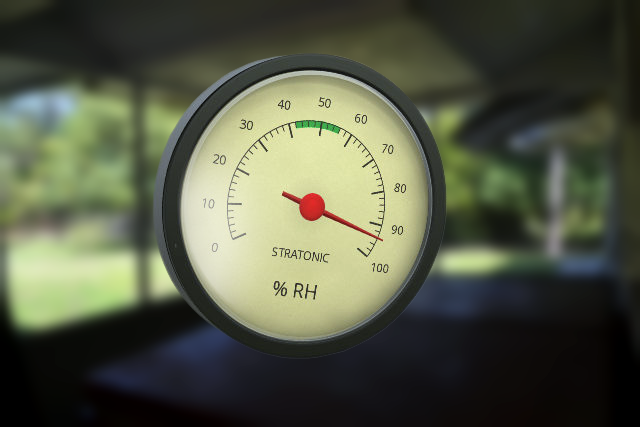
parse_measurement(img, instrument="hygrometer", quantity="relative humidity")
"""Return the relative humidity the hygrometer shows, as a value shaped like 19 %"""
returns 94 %
